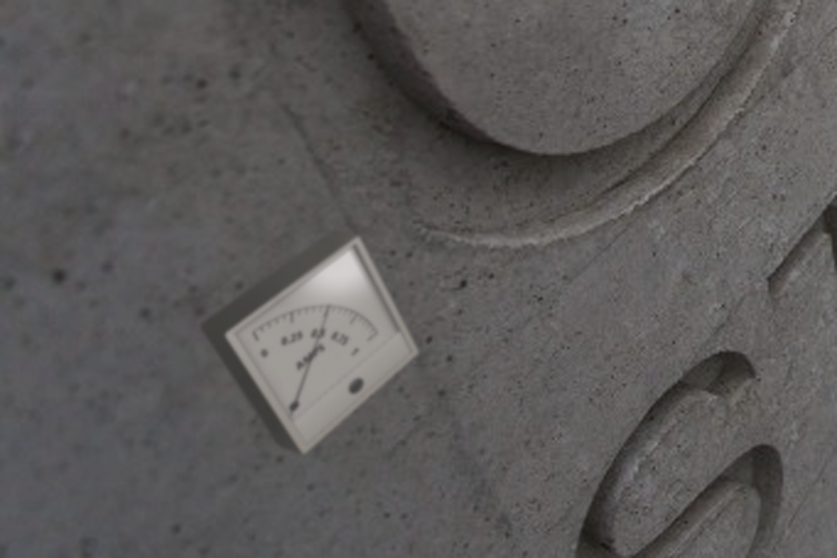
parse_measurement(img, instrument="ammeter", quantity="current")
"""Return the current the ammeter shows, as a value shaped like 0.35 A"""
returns 0.5 A
